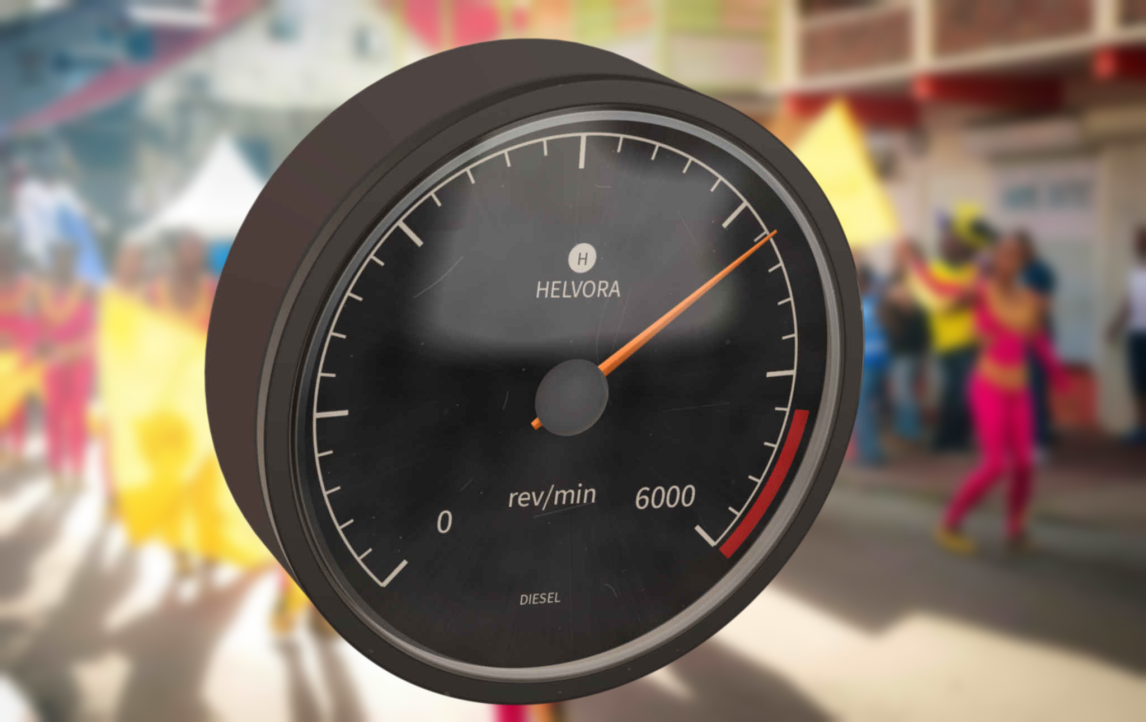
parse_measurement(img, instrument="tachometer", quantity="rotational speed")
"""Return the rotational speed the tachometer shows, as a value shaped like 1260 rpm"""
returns 4200 rpm
